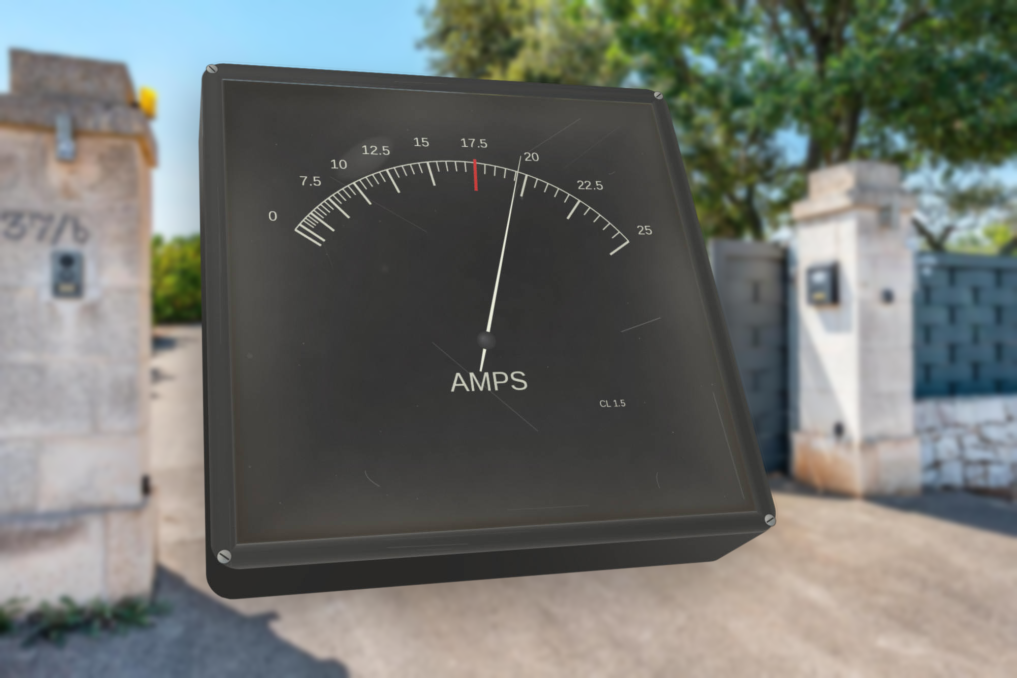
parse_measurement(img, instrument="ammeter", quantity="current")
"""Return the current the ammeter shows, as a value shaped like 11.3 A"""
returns 19.5 A
